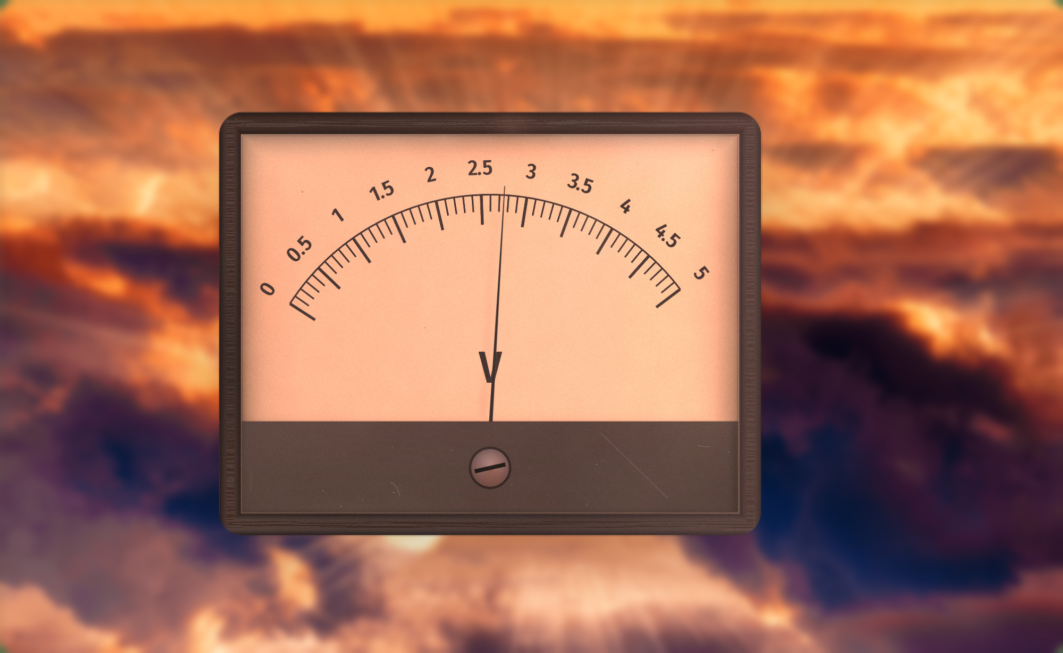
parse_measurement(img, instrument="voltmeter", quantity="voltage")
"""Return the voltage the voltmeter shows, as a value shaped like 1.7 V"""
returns 2.75 V
